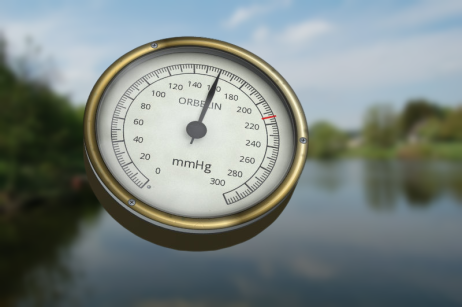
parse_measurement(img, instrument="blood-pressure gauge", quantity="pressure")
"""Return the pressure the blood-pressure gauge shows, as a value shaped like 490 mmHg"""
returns 160 mmHg
